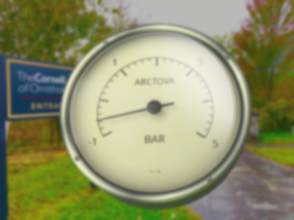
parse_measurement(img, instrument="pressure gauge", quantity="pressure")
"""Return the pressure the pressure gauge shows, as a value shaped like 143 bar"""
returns -0.6 bar
